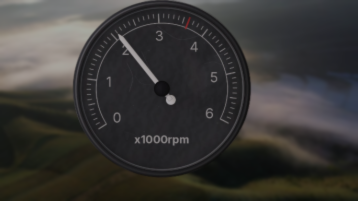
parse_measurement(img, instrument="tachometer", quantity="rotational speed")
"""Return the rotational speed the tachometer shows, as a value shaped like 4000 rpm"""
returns 2100 rpm
